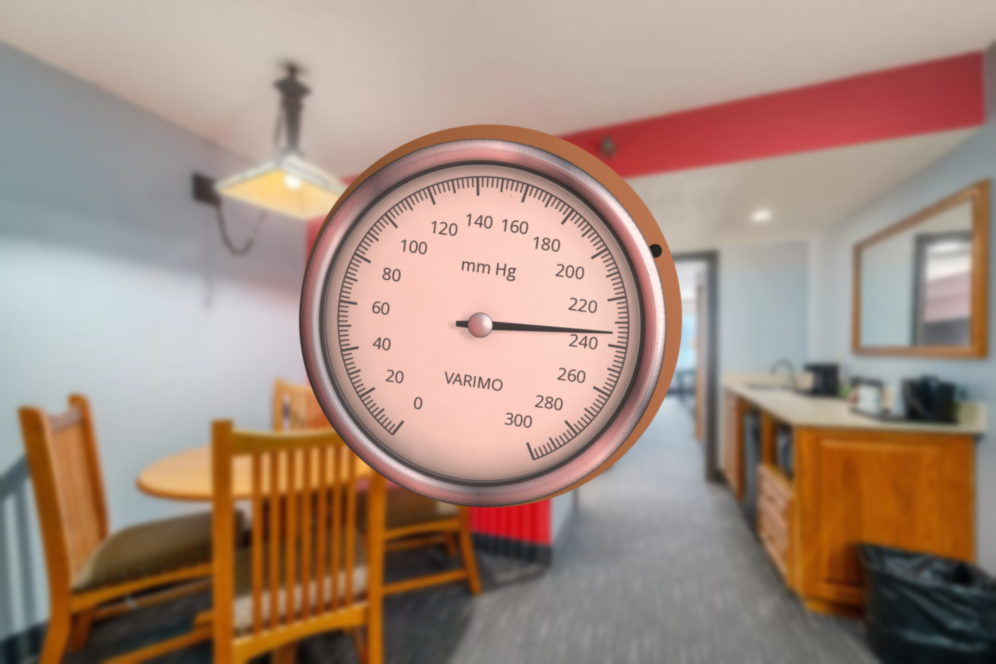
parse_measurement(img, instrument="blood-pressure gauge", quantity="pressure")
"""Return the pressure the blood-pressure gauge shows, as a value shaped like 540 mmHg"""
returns 234 mmHg
